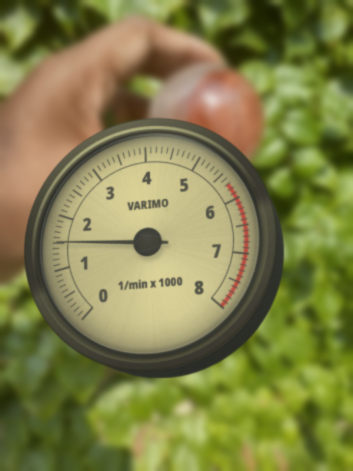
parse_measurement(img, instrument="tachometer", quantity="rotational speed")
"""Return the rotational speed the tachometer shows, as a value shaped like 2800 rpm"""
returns 1500 rpm
